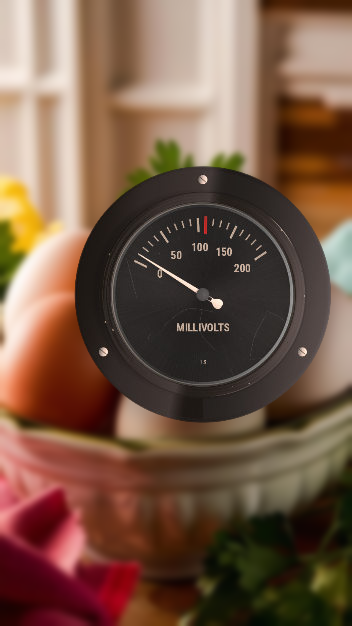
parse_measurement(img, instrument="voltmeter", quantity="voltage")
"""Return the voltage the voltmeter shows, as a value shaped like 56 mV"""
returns 10 mV
